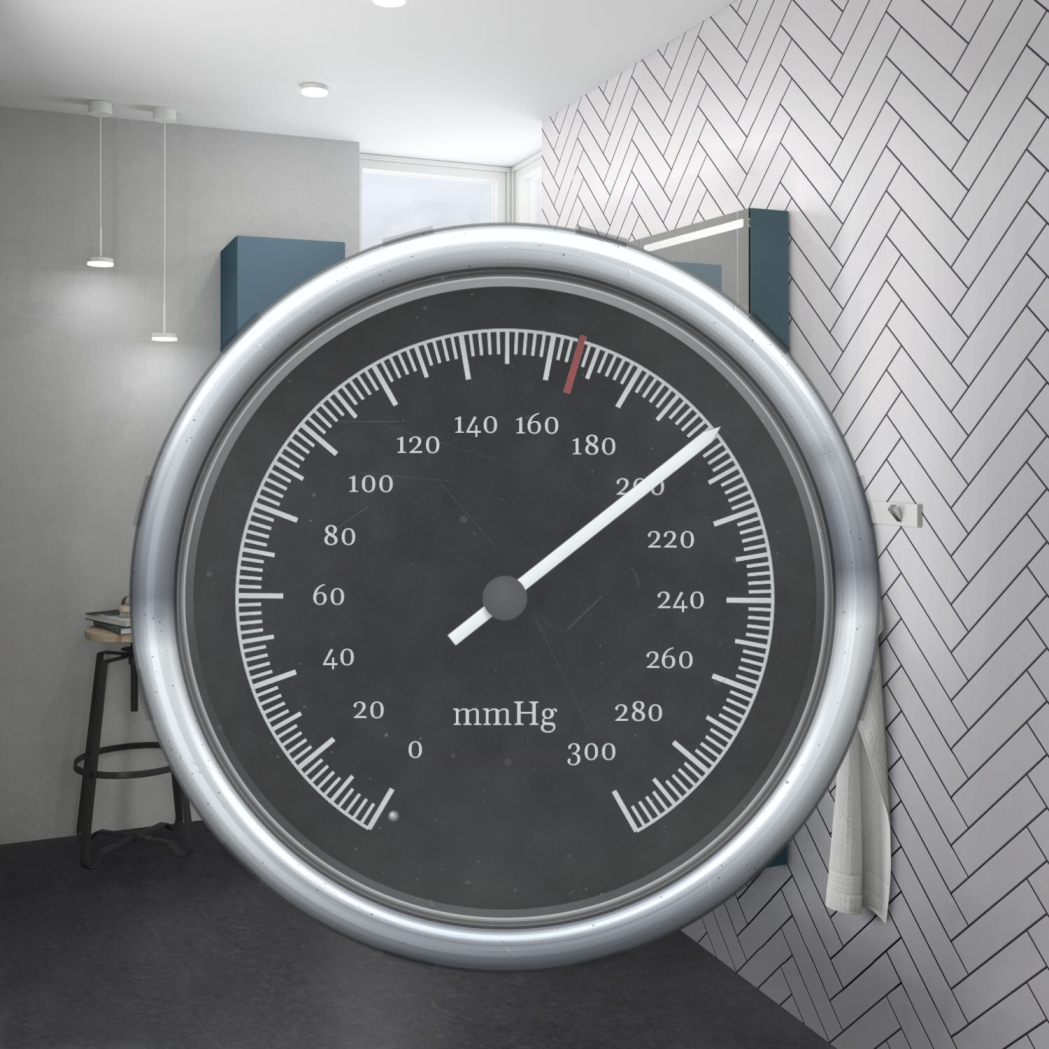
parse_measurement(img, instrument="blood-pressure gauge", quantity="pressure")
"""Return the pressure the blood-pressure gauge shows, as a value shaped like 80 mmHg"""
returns 201 mmHg
